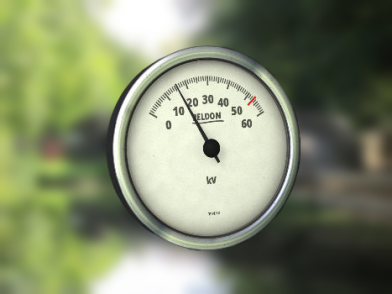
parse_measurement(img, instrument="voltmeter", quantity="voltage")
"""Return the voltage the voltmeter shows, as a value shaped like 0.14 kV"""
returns 15 kV
